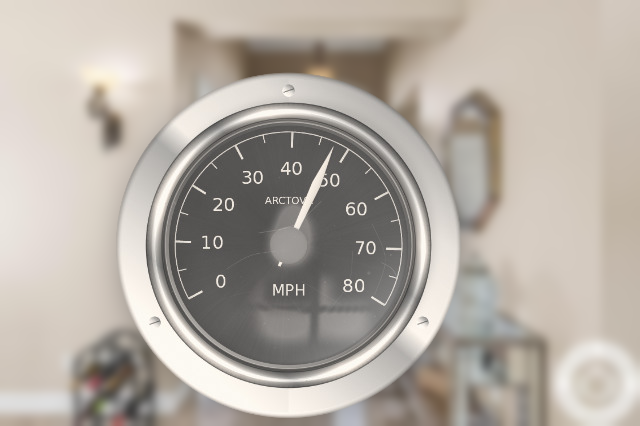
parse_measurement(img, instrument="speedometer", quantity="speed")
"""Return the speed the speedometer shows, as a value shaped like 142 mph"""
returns 47.5 mph
